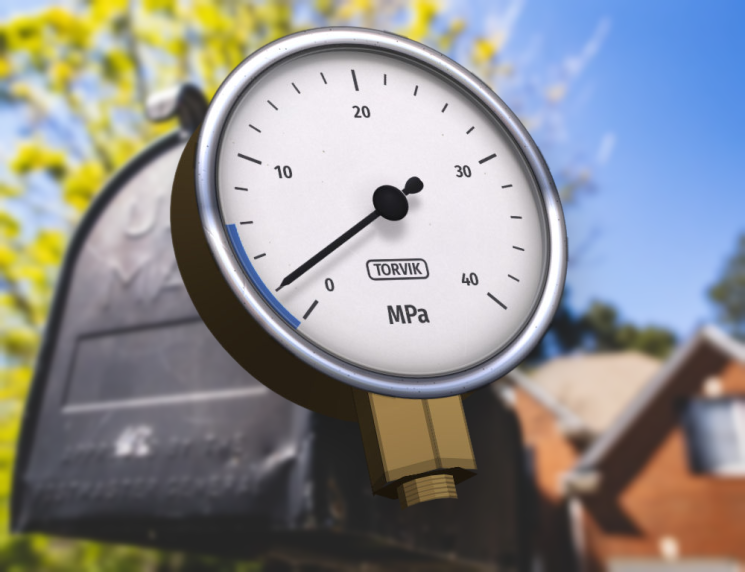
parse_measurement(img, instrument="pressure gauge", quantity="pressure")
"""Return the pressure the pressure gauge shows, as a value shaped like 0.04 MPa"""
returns 2 MPa
